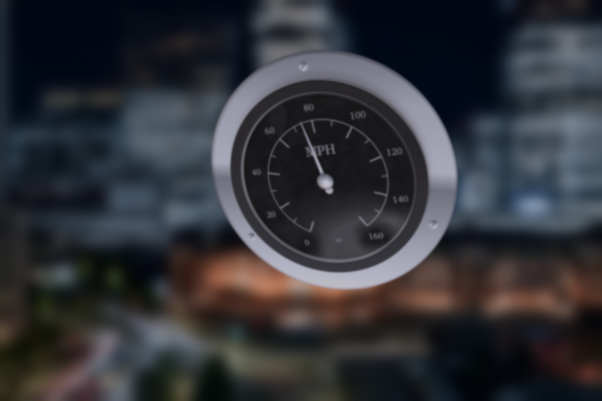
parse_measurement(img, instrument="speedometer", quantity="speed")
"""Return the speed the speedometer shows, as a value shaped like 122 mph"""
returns 75 mph
